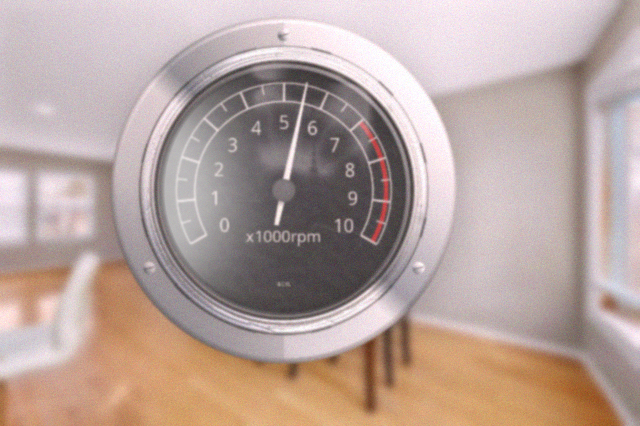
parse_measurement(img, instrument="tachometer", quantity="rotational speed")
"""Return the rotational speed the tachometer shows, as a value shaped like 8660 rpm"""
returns 5500 rpm
